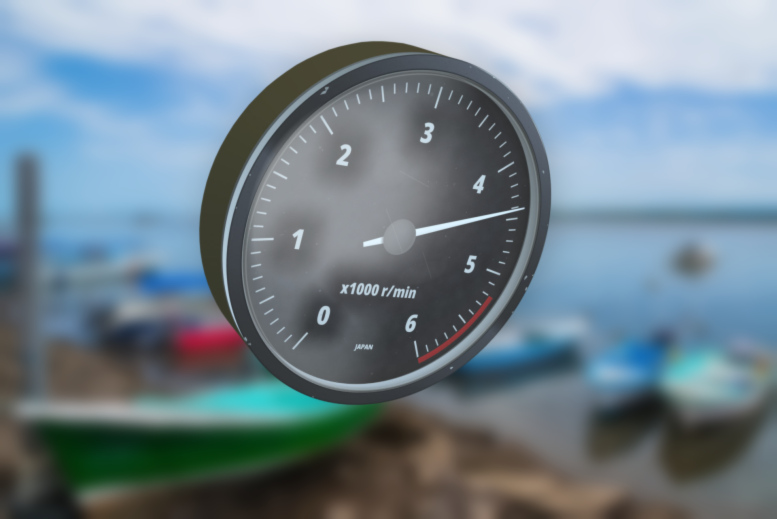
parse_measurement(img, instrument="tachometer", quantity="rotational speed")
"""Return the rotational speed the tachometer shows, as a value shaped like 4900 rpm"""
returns 4400 rpm
